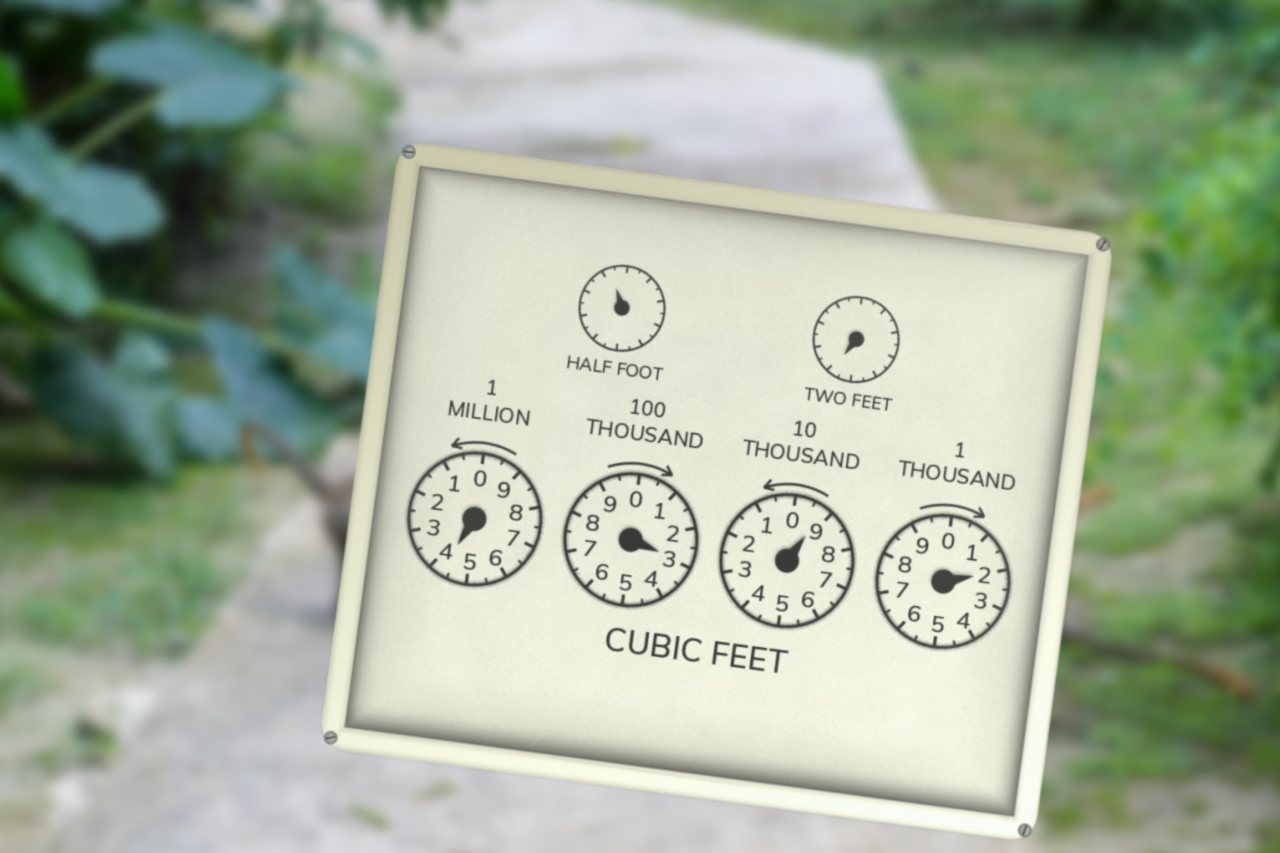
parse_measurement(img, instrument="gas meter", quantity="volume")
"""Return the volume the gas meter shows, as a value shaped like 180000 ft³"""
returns 429200 ft³
